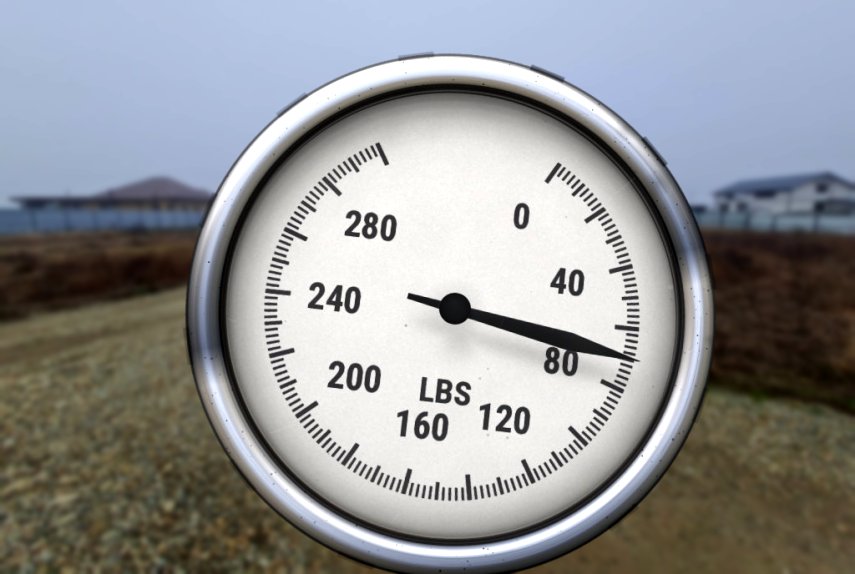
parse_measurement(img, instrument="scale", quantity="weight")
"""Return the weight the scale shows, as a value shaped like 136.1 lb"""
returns 70 lb
